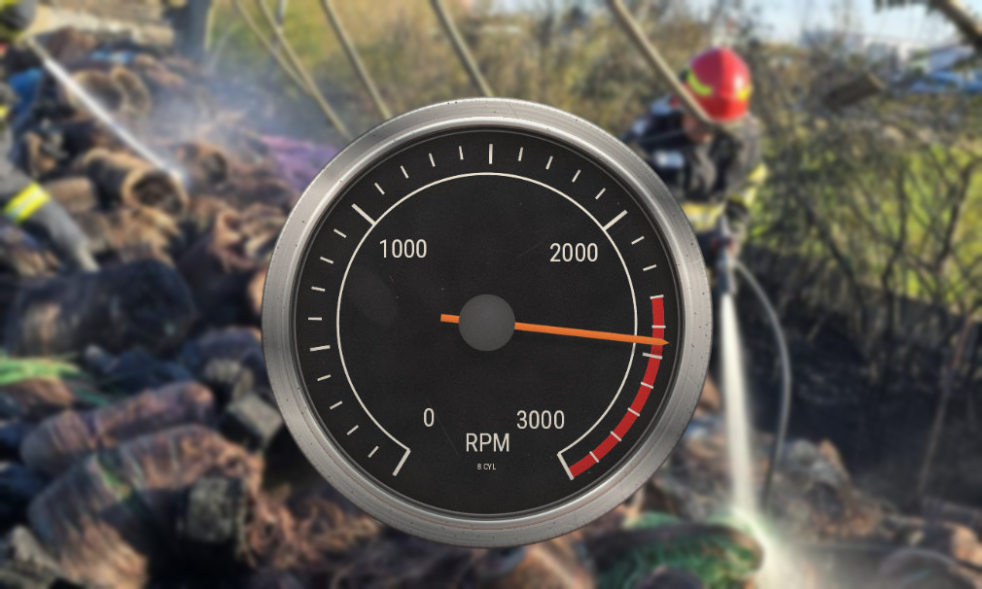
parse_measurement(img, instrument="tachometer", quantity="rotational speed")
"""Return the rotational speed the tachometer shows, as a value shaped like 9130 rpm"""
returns 2450 rpm
